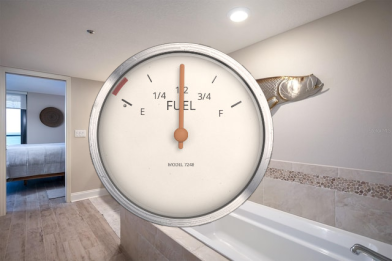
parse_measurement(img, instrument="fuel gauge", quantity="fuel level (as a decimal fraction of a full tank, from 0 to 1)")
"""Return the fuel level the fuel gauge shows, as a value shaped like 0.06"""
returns 0.5
